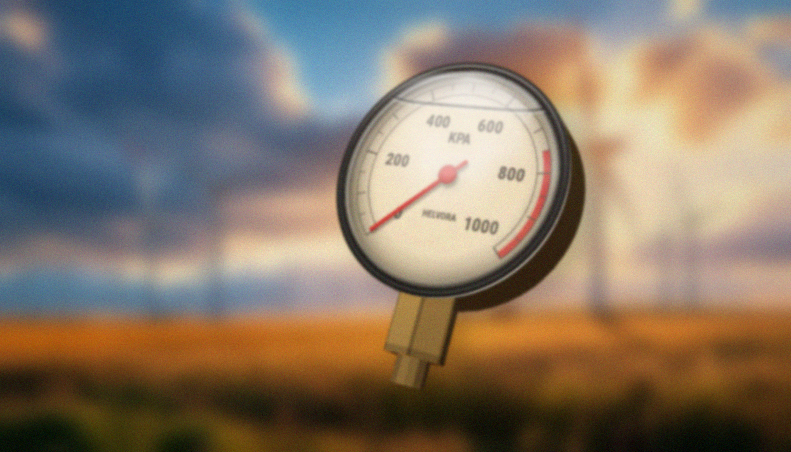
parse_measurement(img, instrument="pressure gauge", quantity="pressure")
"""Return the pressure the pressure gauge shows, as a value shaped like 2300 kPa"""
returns 0 kPa
